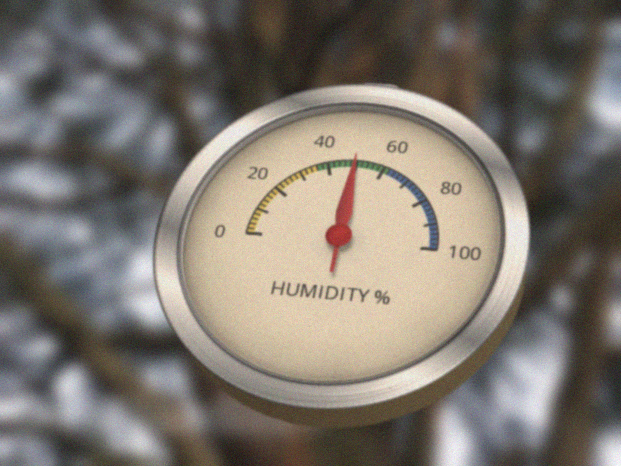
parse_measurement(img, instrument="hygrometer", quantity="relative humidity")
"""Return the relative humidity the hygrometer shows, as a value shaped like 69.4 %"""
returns 50 %
